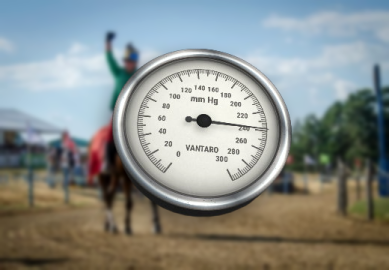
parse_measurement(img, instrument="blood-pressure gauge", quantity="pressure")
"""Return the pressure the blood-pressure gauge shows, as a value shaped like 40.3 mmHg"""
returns 240 mmHg
